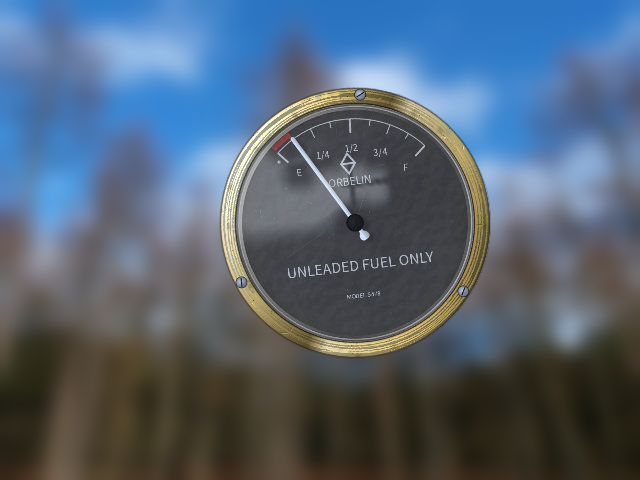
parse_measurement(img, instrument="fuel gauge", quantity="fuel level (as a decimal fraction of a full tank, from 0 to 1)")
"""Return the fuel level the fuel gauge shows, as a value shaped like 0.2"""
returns 0.125
